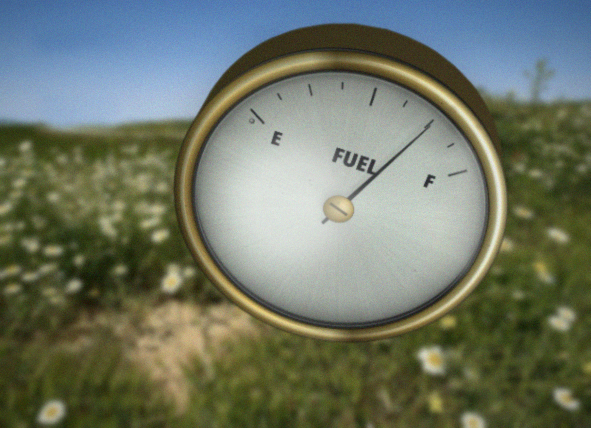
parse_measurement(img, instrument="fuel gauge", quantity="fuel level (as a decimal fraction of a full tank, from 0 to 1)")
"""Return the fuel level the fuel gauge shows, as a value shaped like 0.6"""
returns 0.75
